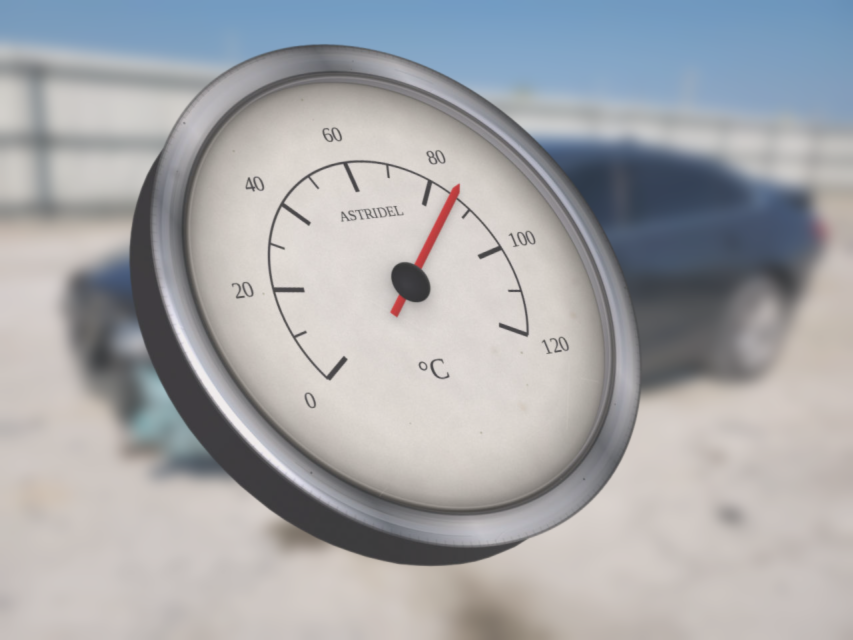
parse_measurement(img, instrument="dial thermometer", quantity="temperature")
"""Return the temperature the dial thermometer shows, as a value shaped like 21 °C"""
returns 85 °C
